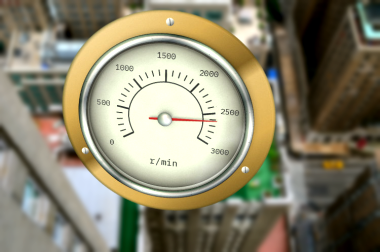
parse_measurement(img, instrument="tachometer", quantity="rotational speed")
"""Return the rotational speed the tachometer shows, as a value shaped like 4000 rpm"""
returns 2600 rpm
